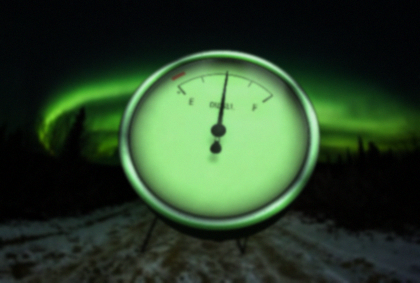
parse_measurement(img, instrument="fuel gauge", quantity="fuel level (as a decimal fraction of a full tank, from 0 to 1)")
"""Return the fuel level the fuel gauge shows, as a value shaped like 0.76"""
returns 0.5
